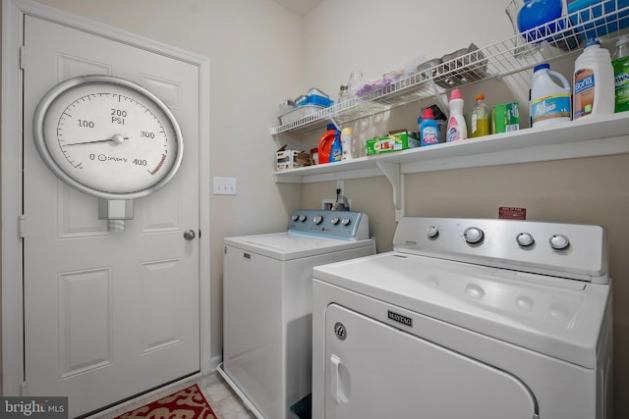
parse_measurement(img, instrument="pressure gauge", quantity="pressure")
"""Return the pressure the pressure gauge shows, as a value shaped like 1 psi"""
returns 40 psi
